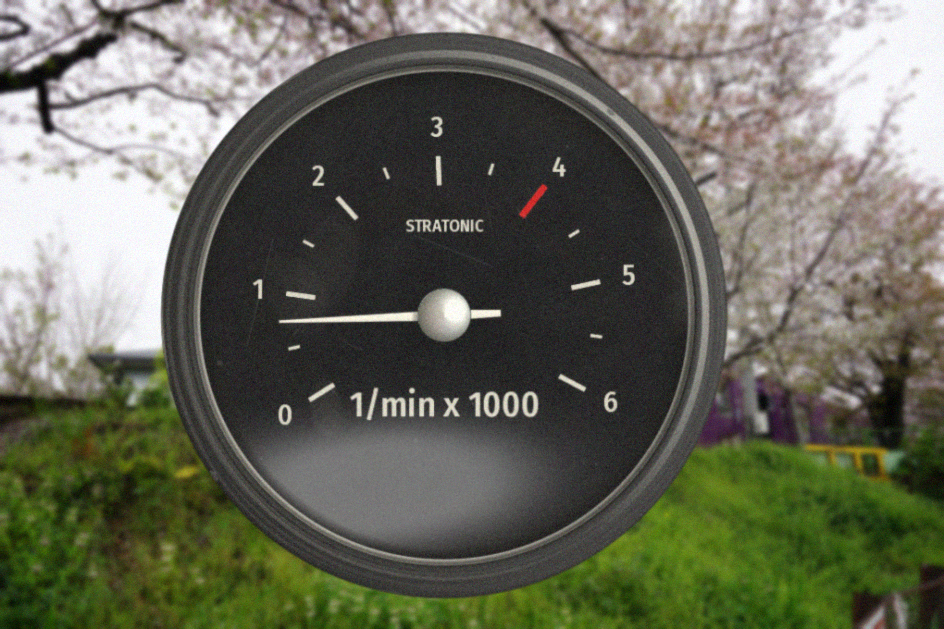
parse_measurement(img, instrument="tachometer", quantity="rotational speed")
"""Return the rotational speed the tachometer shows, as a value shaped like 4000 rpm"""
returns 750 rpm
